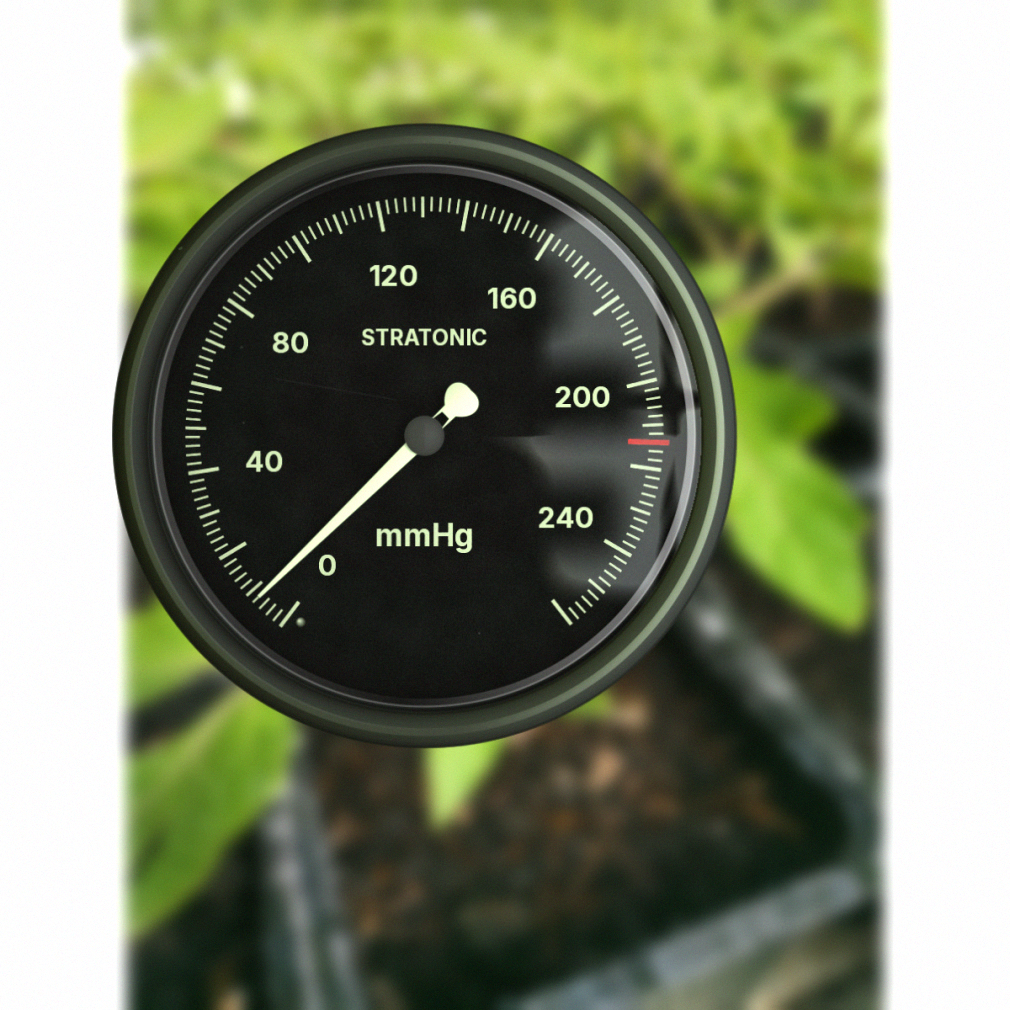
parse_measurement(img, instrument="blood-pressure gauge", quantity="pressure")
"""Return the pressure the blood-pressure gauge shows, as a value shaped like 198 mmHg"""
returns 8 mmHg
